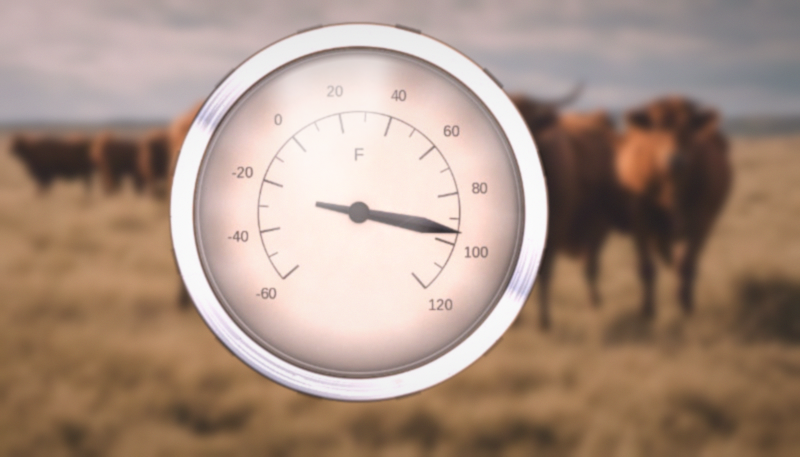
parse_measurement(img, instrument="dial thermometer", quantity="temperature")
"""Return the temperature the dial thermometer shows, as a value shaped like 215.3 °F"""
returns 95 °F
